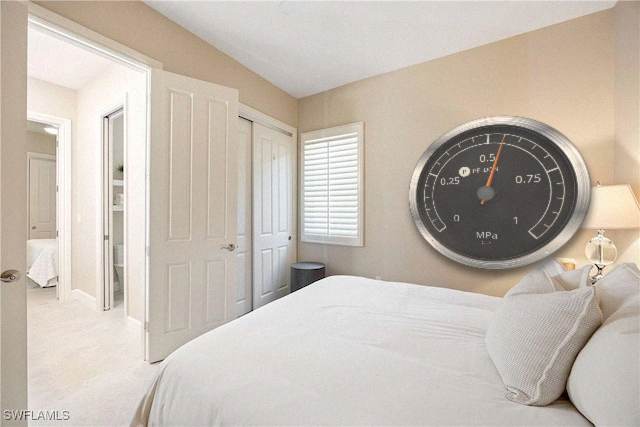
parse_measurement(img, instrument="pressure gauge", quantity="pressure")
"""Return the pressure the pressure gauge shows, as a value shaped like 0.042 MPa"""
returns 0.55 MPa
